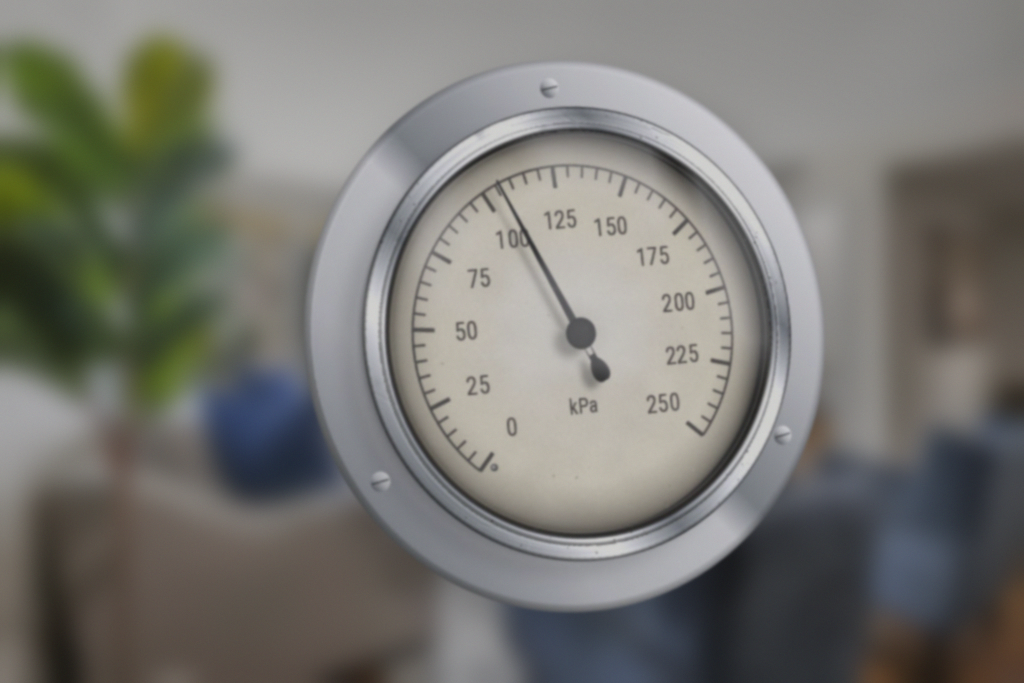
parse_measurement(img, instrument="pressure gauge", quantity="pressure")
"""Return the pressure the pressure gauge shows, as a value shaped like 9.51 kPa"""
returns 105 kPa
